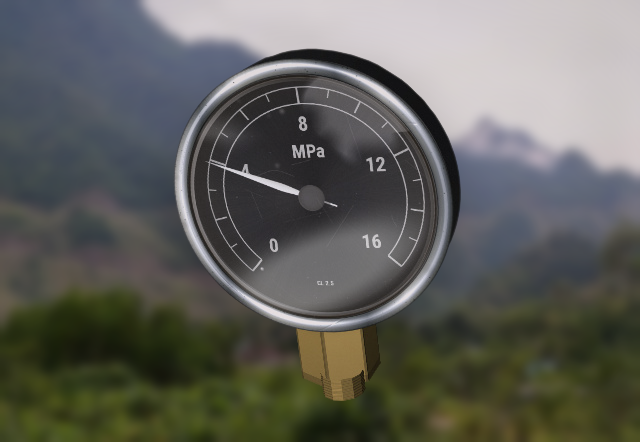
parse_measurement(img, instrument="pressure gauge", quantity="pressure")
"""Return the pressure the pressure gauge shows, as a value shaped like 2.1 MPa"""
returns 4 MPa
